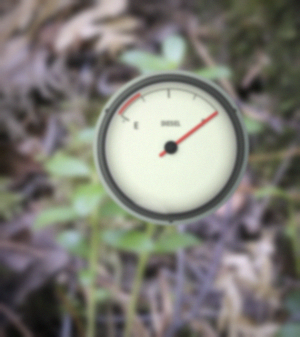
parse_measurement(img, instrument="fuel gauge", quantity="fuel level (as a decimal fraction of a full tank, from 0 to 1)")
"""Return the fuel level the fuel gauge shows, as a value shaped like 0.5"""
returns 1
